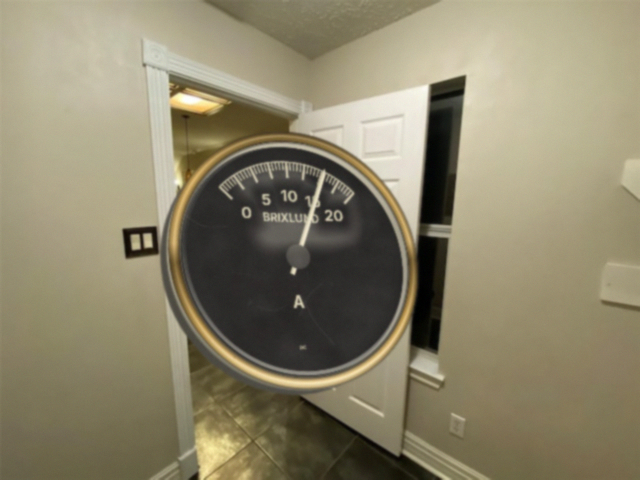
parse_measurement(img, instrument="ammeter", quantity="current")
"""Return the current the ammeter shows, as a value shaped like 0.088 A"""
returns 15 A
